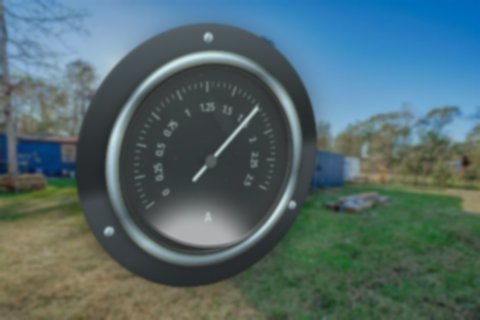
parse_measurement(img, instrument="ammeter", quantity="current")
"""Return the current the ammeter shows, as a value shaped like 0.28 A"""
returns 1.75 A
